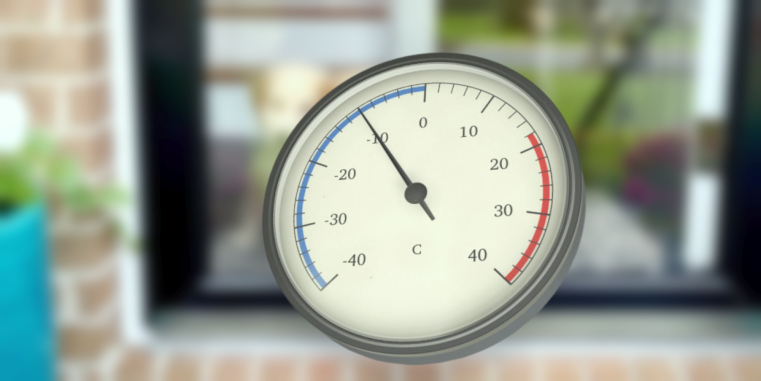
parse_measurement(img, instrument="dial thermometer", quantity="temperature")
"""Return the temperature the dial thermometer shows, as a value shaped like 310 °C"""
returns -10 °C
